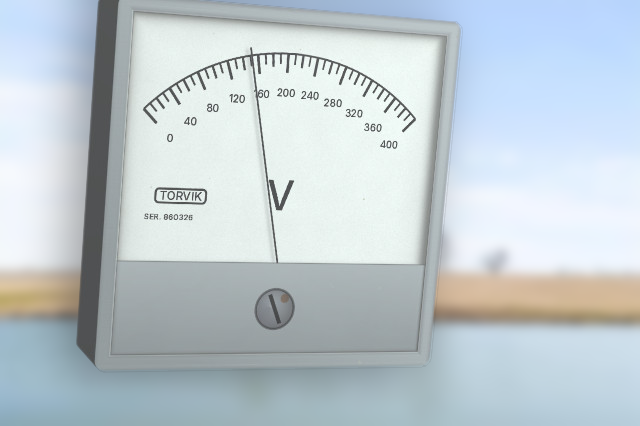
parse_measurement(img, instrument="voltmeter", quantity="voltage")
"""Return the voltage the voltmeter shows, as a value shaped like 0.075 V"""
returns 150 V
